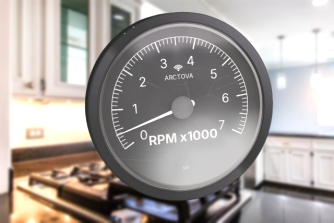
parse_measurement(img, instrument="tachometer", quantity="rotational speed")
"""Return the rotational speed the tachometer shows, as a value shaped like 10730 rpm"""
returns 400 rpm
